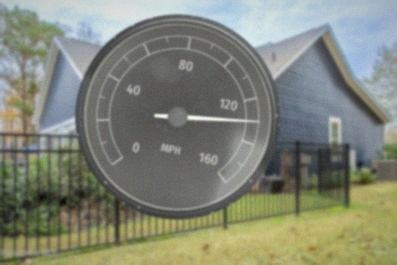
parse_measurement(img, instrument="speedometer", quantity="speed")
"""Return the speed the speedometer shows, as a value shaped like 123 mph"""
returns 130 mph
